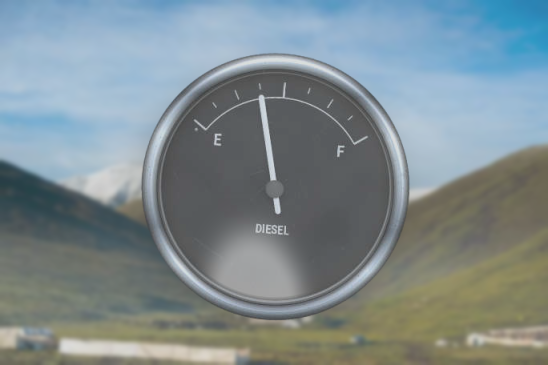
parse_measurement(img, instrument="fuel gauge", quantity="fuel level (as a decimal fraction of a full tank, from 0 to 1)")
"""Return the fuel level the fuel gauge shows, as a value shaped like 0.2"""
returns 0.375
